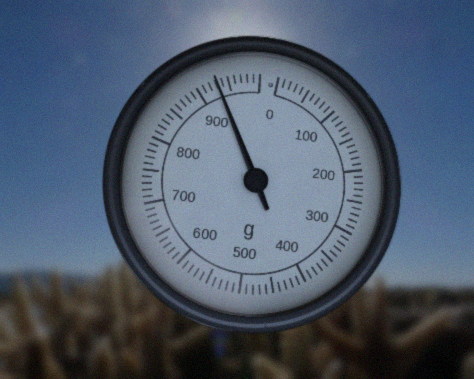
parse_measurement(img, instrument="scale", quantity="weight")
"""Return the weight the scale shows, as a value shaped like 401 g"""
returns 930 g
